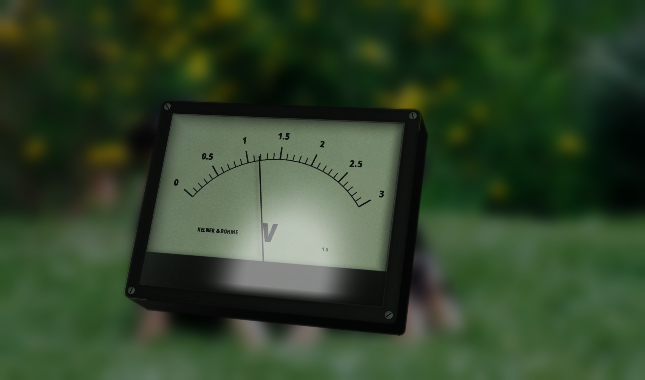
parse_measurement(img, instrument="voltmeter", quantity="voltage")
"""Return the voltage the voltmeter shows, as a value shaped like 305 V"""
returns 1.2 V
